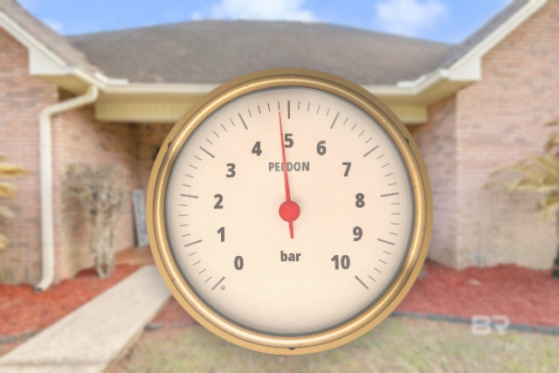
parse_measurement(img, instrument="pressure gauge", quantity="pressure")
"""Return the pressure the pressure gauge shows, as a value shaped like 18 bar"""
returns 4.8 bar
